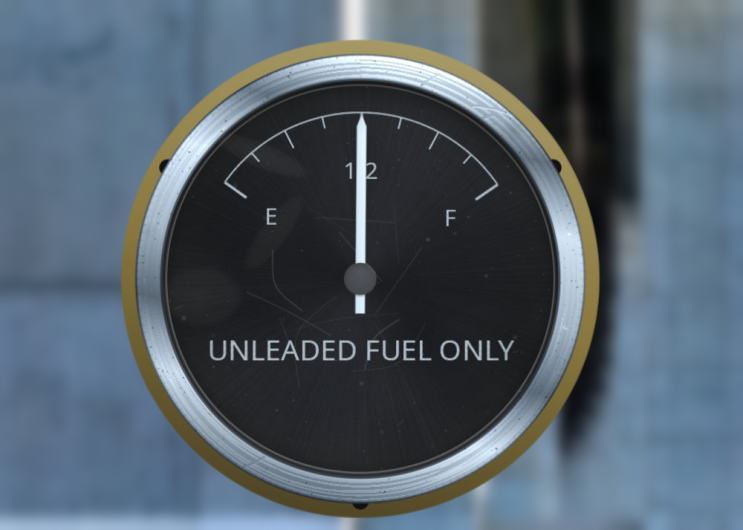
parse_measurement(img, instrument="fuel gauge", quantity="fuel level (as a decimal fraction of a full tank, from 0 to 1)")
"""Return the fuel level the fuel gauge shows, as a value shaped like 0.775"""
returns 0.5
